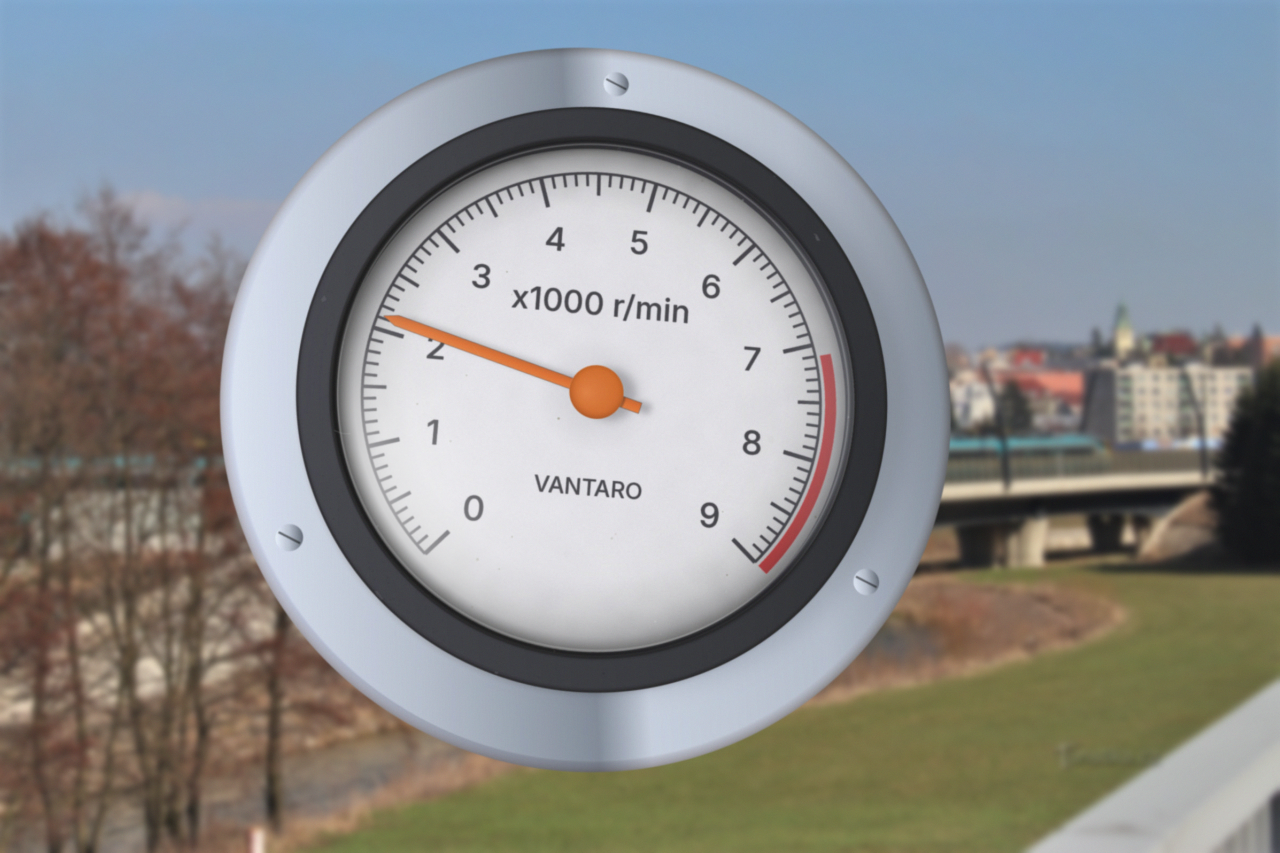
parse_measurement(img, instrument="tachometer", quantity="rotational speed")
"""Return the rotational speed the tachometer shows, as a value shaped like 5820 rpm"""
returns 2100 rpm
